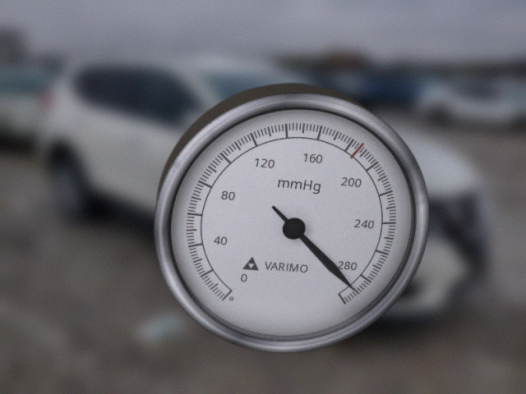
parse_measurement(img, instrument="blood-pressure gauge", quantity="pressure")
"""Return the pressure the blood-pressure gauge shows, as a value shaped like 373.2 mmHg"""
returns 290 mmHg
